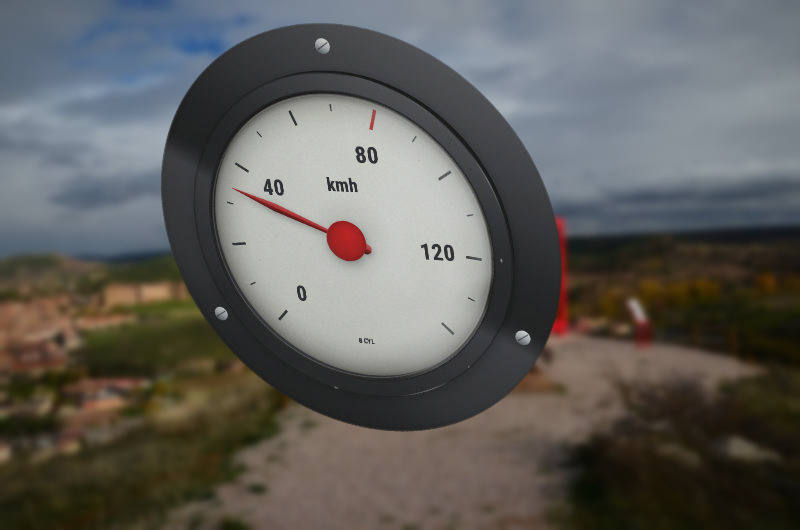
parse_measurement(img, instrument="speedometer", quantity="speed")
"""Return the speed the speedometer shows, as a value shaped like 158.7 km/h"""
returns 35 km/h
